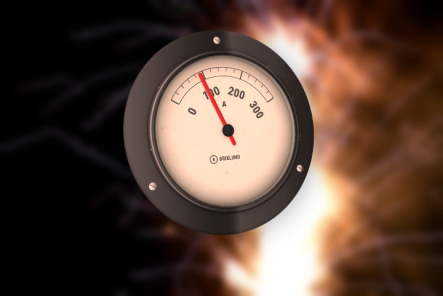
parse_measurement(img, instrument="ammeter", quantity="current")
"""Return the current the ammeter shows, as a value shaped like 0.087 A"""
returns 90 A
